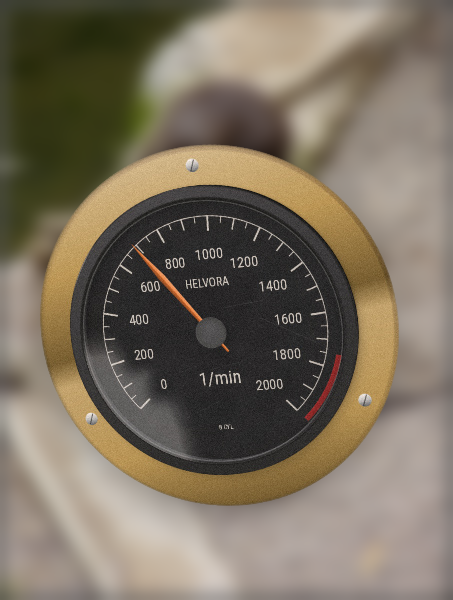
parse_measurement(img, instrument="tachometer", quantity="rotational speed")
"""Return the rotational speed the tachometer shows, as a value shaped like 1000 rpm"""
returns 700 rpm
